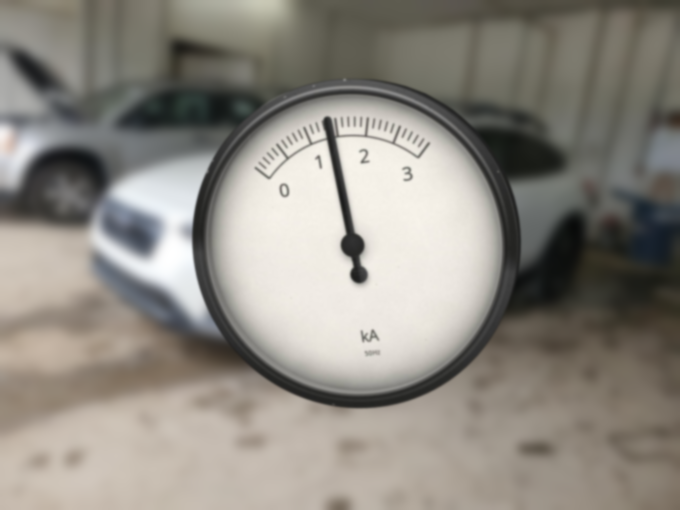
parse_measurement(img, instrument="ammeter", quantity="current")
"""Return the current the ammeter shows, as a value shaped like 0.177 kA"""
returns 1.4 kA
